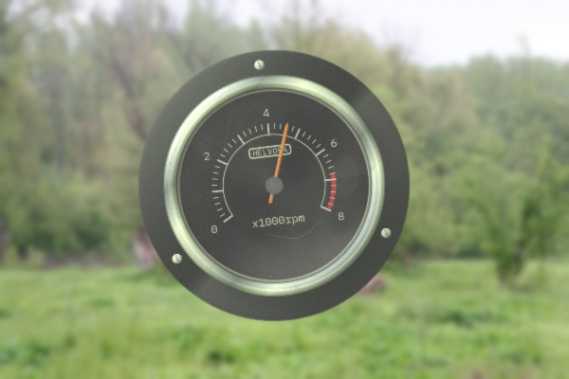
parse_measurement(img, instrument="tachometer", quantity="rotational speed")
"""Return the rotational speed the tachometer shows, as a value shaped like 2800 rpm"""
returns 4600 rpm
